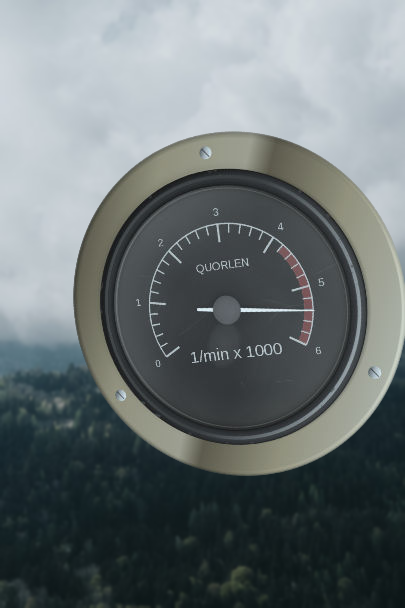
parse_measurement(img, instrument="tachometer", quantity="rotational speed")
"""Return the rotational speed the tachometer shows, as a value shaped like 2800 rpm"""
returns 5400 rpm
